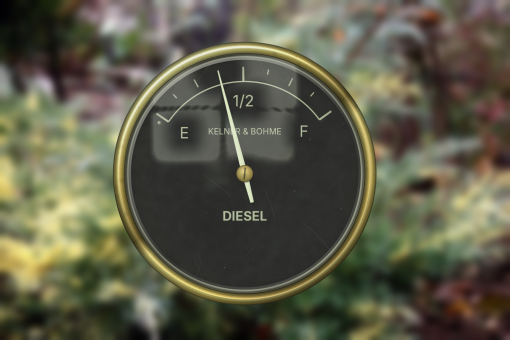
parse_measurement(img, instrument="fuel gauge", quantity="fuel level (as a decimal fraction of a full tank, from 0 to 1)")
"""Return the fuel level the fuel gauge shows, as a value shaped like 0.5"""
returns 0.375
